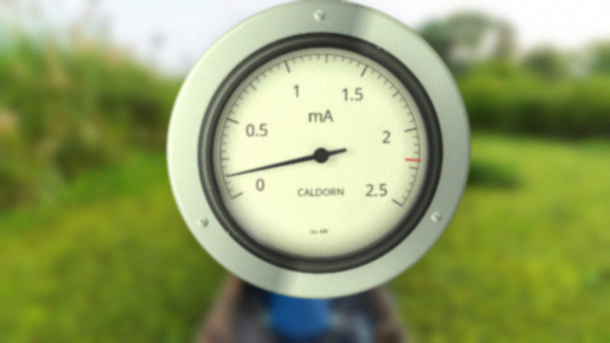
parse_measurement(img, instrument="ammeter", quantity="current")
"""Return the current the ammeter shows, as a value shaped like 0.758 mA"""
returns 0.15 mA
